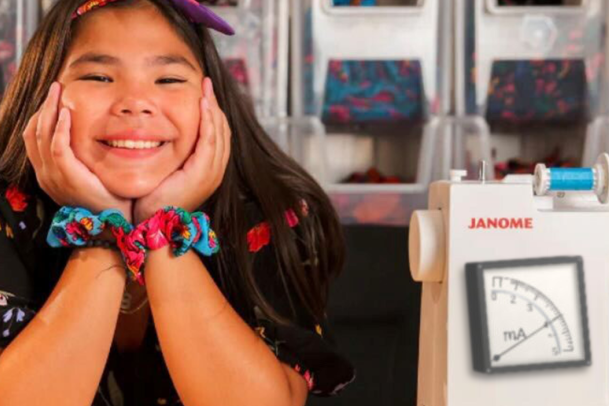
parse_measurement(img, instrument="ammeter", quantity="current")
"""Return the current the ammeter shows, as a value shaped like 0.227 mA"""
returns 4 mA
